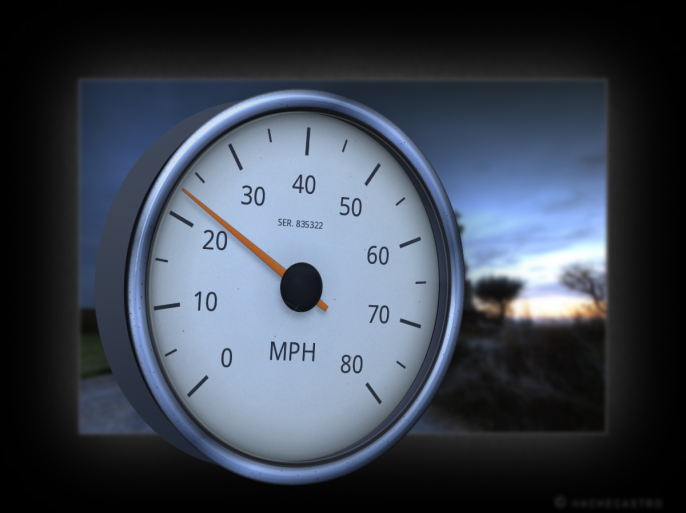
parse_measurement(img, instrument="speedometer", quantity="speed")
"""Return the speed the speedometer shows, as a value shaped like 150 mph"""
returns 22.5 mph
